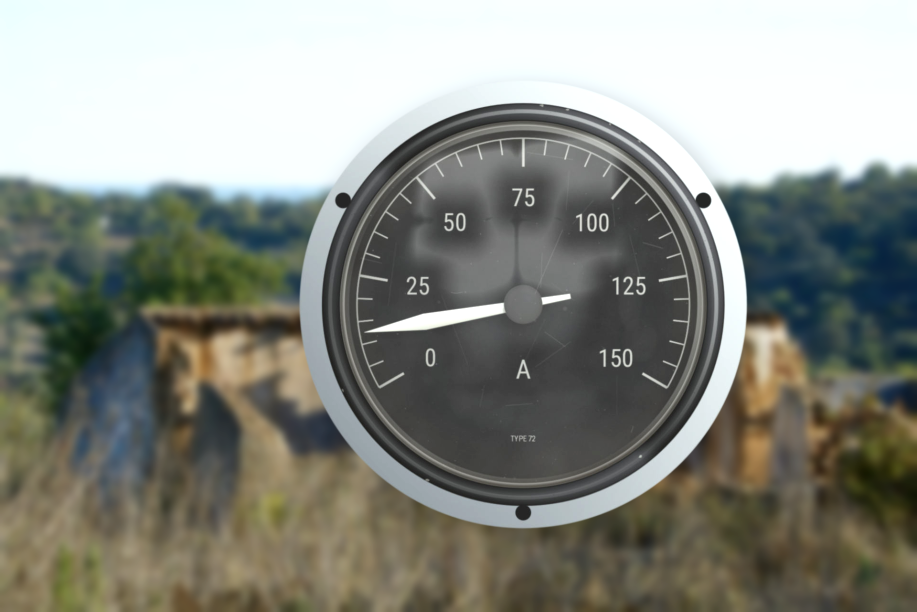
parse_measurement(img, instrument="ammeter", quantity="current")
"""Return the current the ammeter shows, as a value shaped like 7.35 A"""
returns 12.5 A
